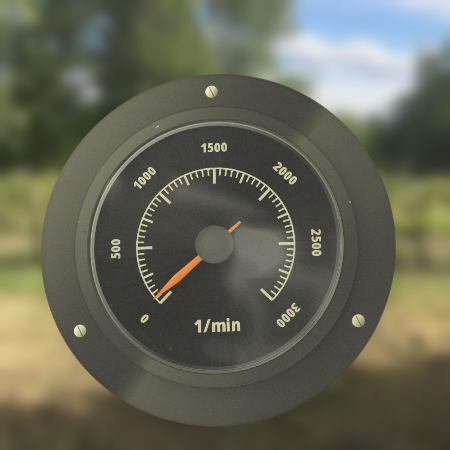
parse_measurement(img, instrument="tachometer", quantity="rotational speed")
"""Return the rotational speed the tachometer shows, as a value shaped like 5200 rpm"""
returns 50 rpm
